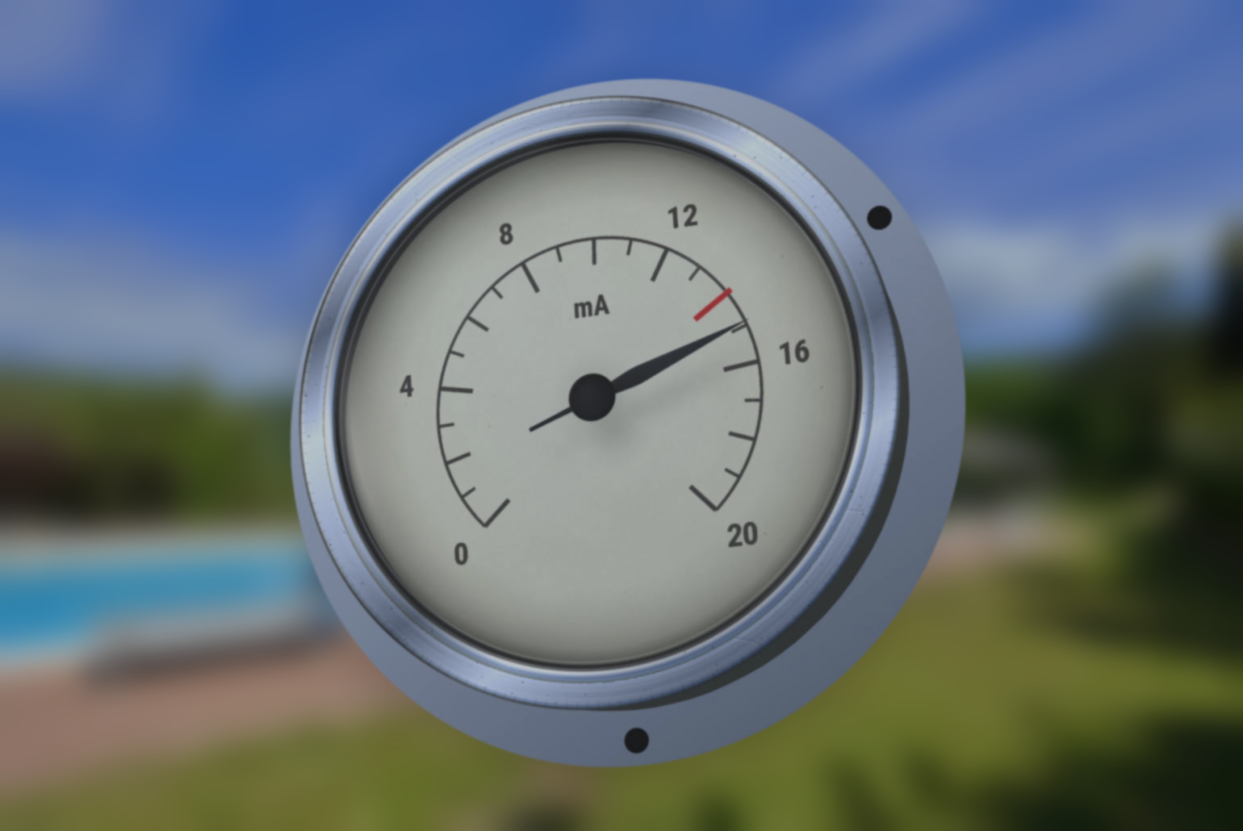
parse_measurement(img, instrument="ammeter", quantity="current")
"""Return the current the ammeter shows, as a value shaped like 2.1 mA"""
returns 15 mA
